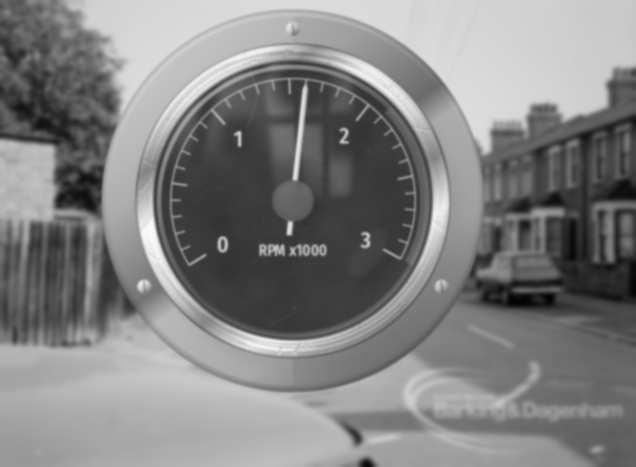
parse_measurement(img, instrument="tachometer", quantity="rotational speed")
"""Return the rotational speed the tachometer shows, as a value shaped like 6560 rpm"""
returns 1600 rpm
